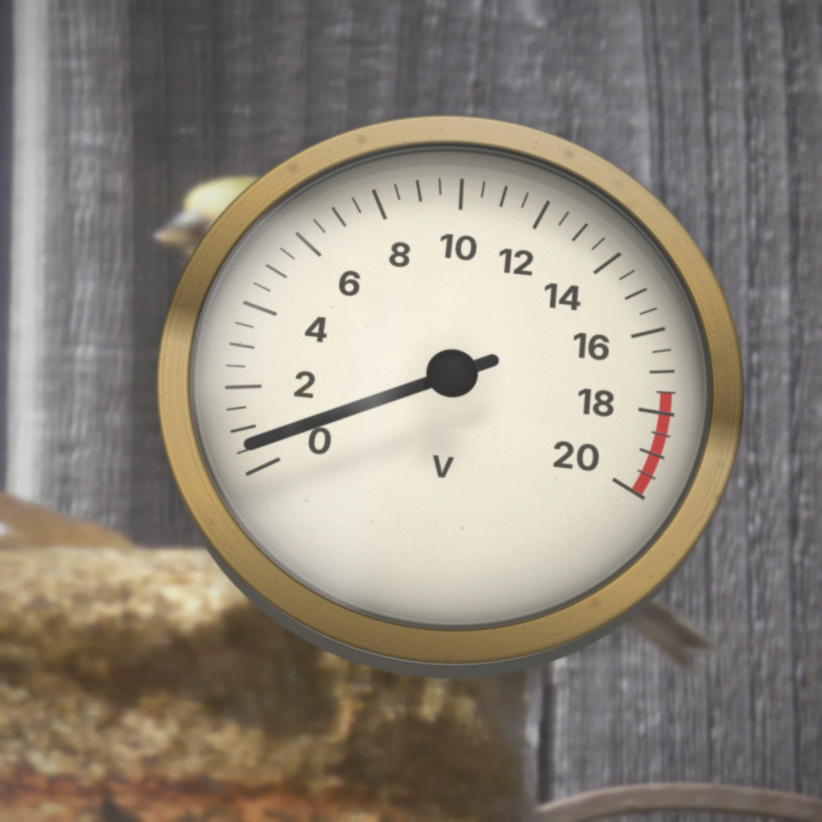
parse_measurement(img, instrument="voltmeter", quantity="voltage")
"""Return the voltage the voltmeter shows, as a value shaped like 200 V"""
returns 0.5 V
